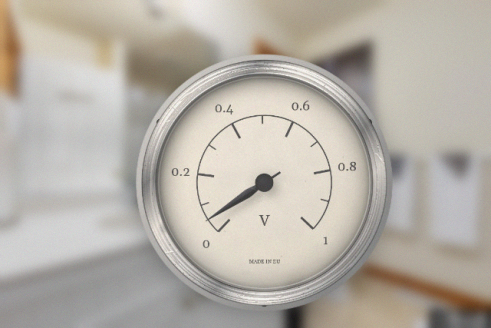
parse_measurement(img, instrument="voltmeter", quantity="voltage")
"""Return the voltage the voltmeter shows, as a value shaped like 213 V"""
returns 0.05 V
